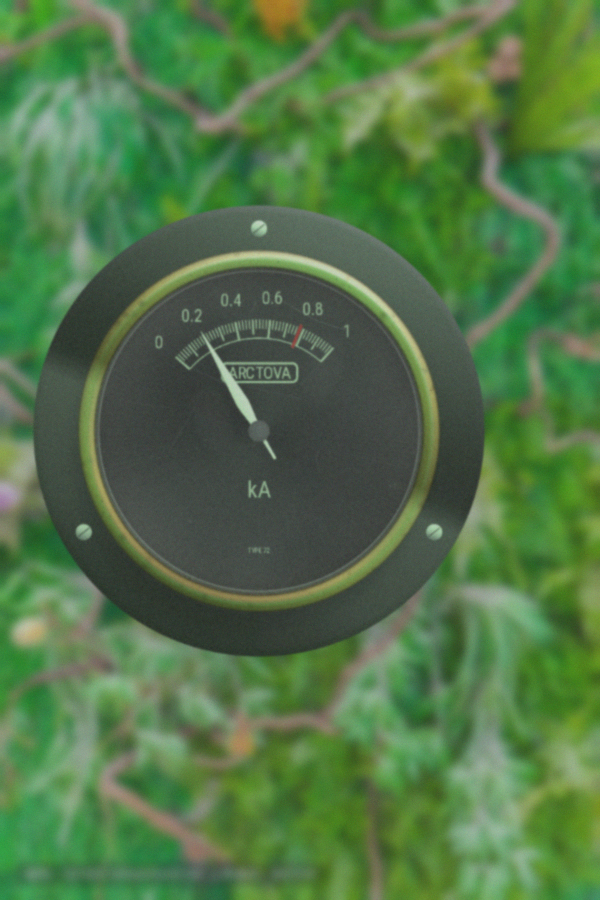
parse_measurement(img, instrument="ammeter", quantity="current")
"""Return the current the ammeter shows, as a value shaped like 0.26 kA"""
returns 0.2 kA
